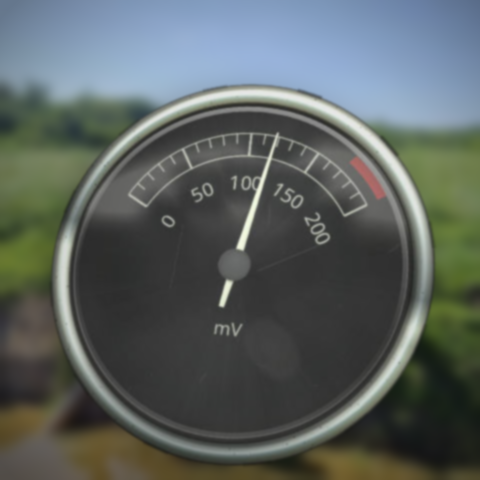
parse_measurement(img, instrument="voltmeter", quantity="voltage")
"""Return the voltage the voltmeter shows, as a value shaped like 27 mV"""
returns 120 mV
